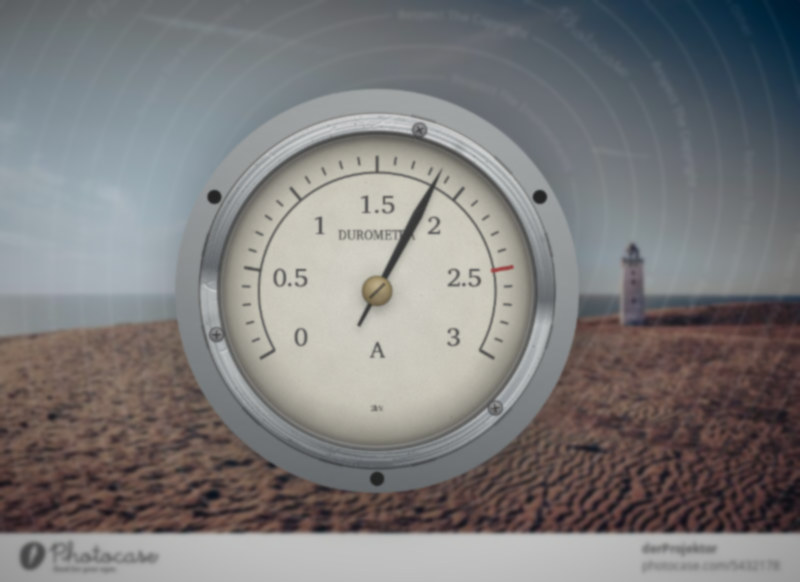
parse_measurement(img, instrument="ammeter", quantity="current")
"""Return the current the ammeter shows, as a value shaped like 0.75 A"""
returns 1.85 A
